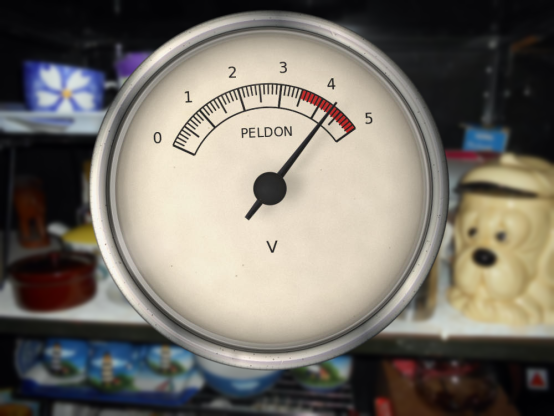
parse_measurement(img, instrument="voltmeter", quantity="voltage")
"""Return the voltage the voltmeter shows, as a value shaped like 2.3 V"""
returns 4.3 V
